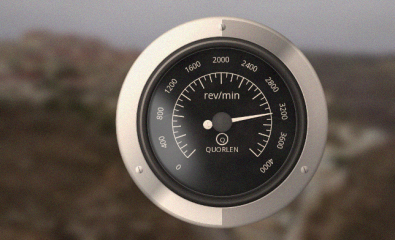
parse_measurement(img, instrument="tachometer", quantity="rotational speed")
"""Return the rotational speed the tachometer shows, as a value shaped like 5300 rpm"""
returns 3200 rpm
